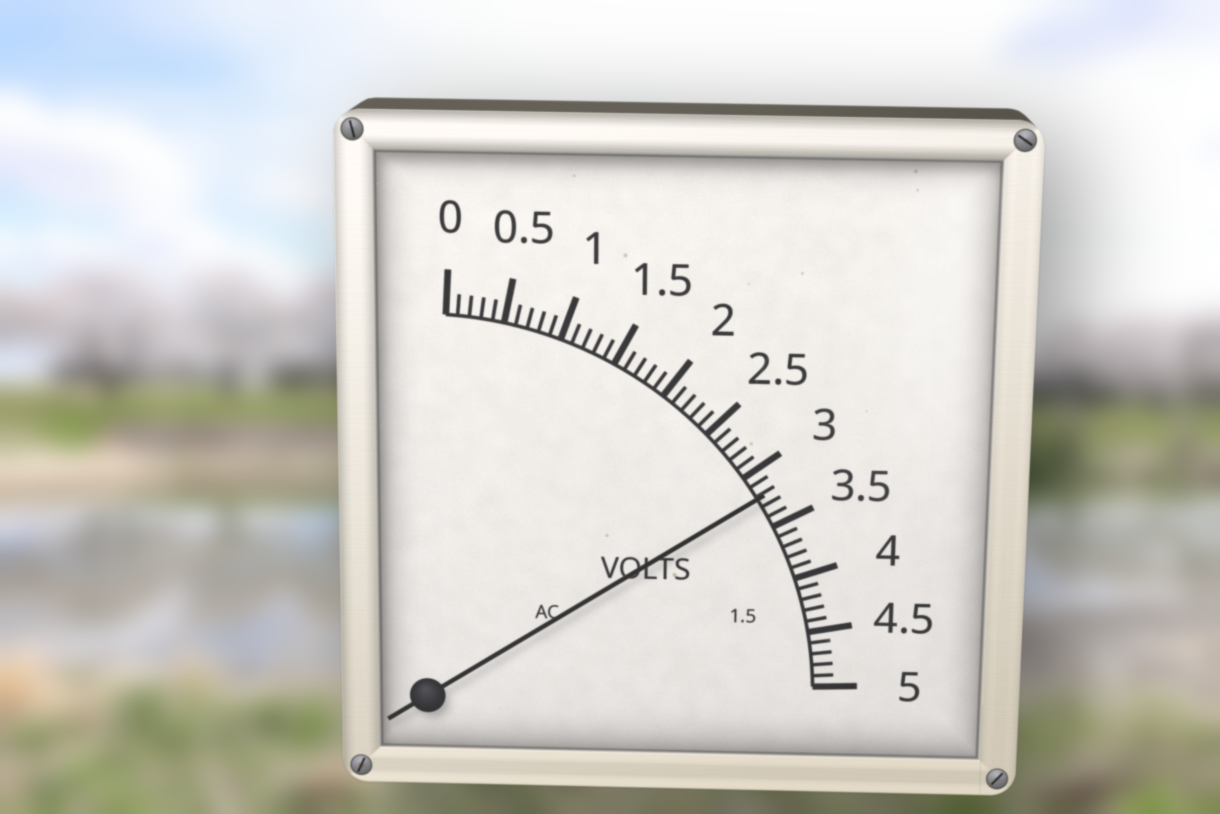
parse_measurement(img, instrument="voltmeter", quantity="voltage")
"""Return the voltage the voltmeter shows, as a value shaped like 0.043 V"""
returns 3.2 V
